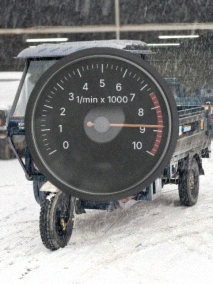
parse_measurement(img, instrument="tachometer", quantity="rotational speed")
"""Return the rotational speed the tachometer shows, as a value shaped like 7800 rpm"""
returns 8800 rpm
